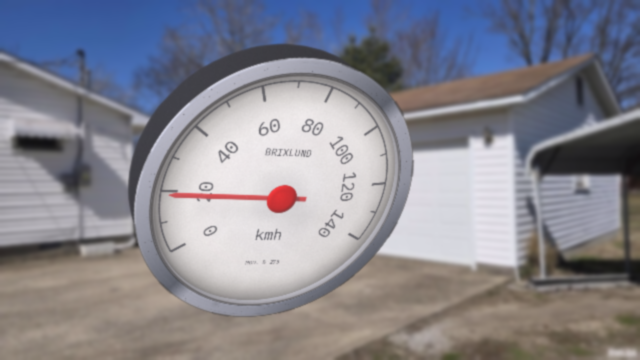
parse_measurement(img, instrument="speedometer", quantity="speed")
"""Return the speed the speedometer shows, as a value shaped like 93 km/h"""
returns 20 km/h
